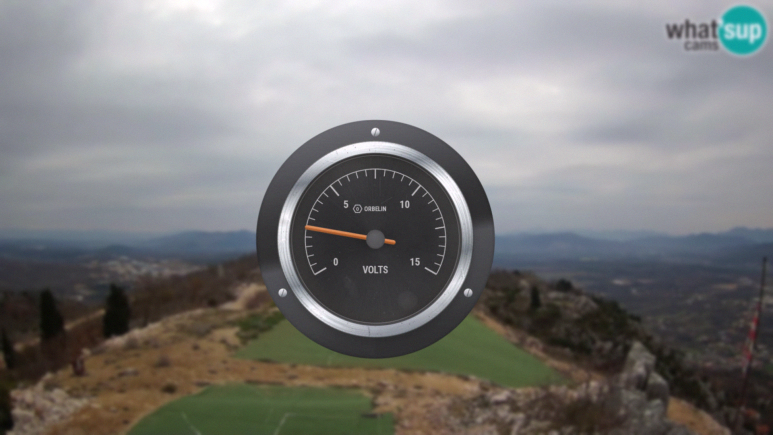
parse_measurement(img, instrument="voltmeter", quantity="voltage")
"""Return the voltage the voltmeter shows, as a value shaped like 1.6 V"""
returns 2.5 V
